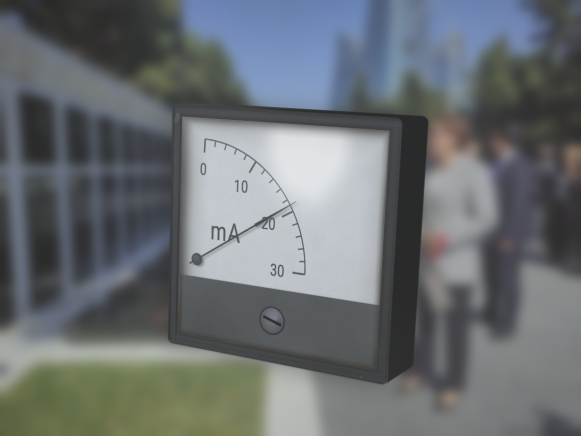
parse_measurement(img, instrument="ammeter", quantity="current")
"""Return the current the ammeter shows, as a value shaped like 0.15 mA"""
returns 19 mA
